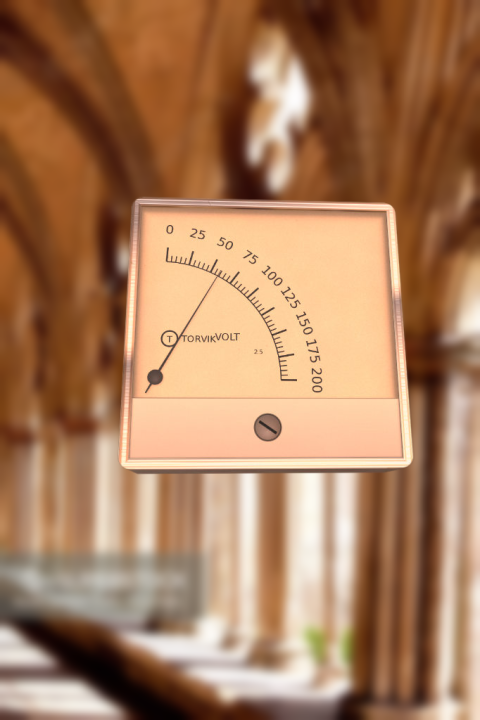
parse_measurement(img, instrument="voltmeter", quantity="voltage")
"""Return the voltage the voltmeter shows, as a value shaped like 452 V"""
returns 60 V
